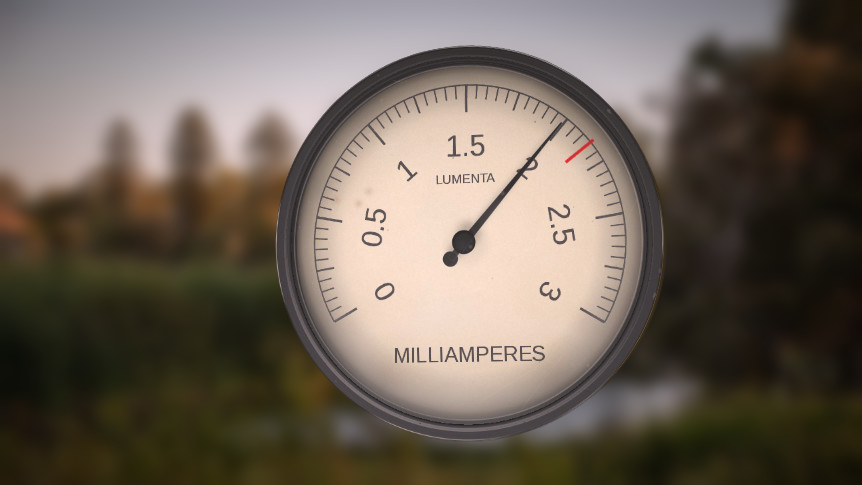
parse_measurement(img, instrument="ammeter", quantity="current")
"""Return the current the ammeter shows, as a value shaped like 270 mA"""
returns 2 mA
